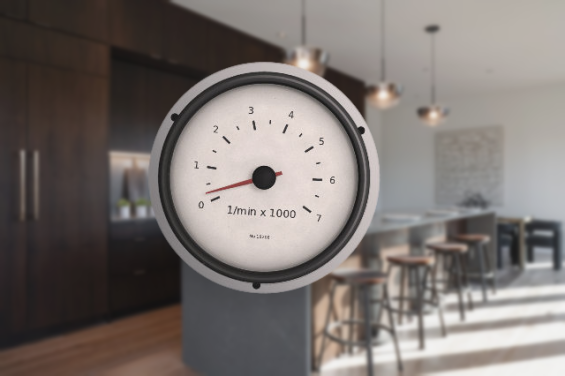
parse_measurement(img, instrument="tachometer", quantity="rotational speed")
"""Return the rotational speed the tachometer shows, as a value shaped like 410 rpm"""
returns 250 rpm
